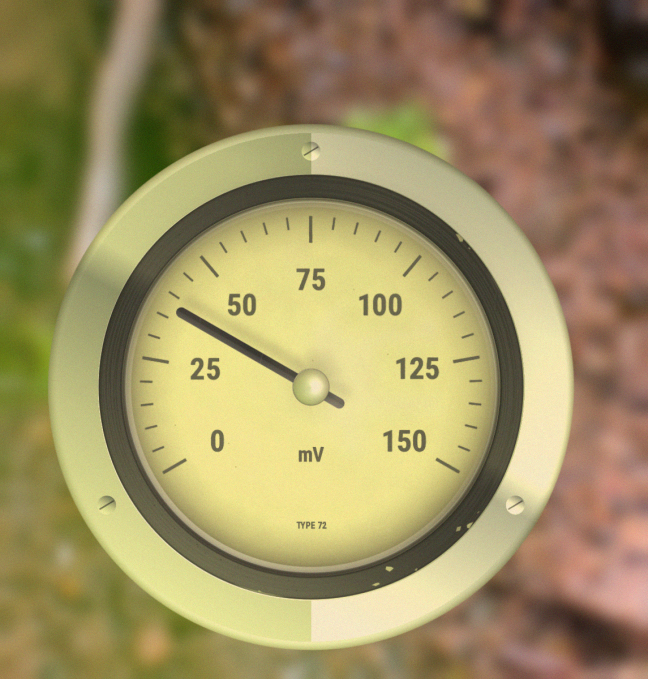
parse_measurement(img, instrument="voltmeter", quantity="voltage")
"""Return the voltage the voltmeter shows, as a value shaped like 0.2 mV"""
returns 37.5 mV
